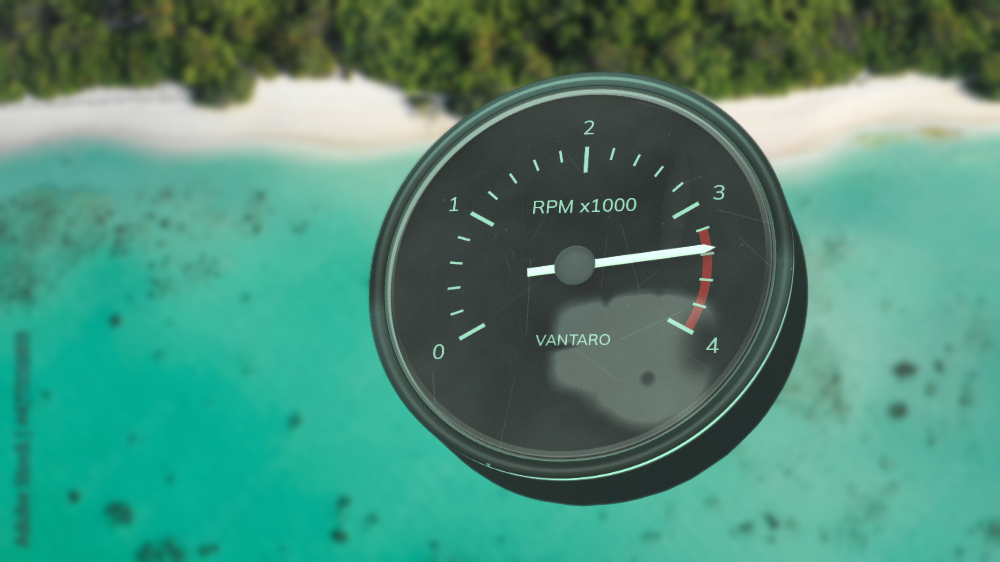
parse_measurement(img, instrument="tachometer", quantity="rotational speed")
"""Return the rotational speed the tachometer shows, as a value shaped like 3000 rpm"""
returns 3400 rpm
